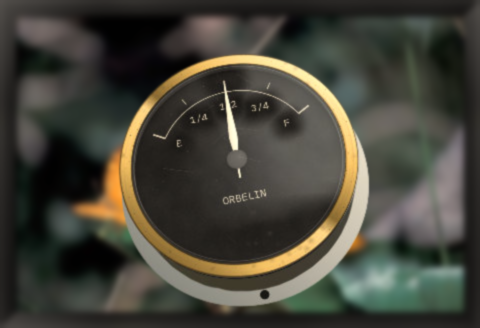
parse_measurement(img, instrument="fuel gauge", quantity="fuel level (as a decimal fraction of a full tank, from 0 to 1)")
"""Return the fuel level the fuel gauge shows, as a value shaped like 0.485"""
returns 0.5
